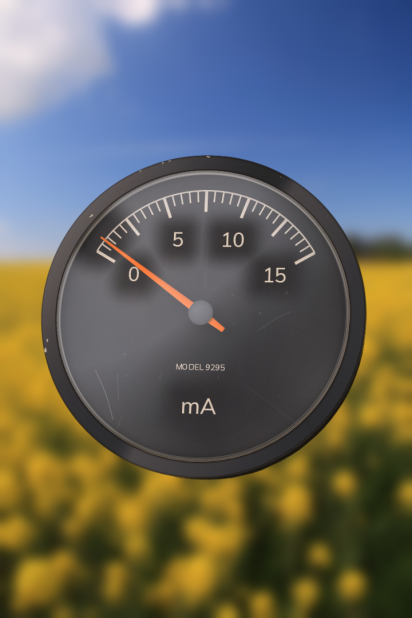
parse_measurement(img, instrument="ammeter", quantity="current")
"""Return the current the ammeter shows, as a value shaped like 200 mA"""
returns 0.75 mA
